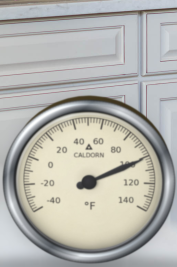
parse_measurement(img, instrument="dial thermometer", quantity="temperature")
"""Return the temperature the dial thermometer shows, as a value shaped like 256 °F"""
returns 100 °F
